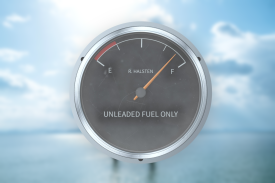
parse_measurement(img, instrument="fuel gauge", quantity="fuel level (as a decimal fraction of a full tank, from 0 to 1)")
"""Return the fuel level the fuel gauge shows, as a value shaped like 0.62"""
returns 0.875
